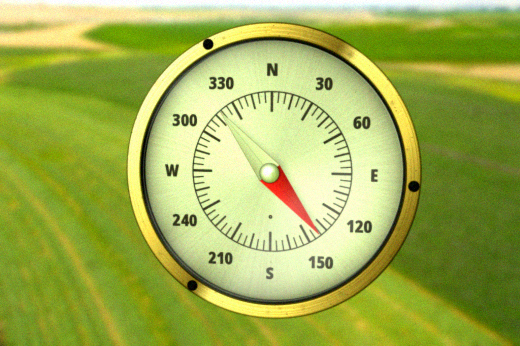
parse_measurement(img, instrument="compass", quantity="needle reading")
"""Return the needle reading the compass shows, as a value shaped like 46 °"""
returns 140 °
